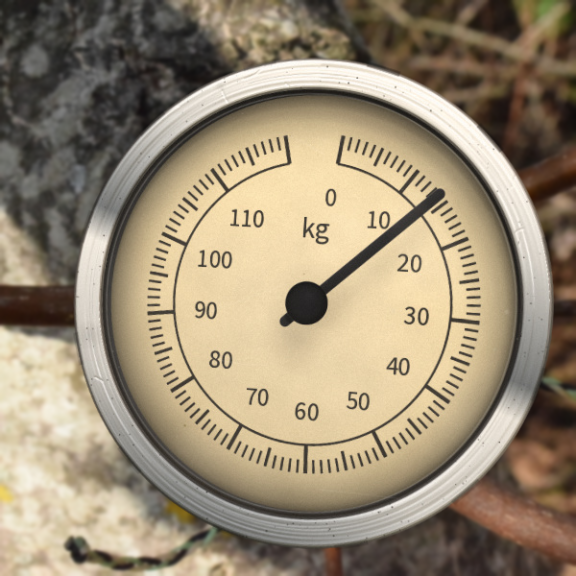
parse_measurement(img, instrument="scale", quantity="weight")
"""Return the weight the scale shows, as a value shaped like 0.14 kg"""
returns 14 kg
